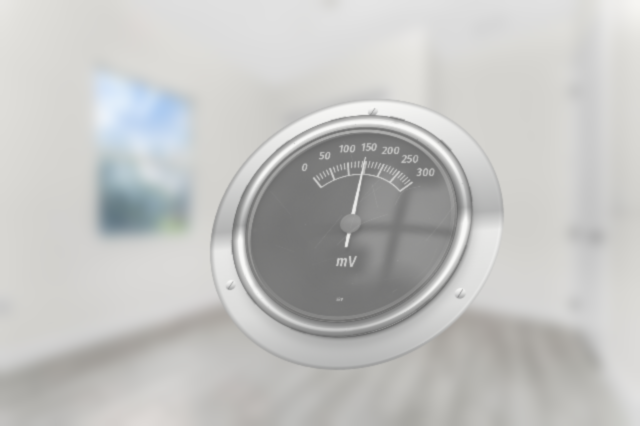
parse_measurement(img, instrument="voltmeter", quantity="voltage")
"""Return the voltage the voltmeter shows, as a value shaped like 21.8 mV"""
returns 150 mV
